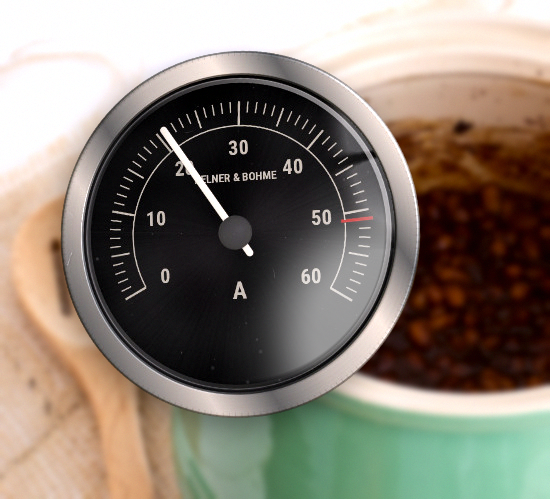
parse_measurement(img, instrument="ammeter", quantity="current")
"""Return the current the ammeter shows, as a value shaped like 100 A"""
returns 21 A
